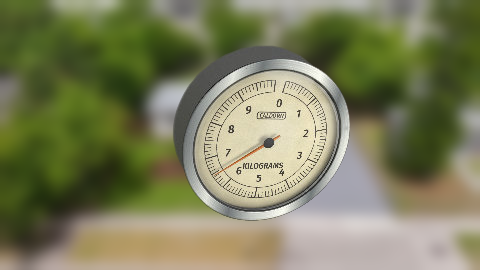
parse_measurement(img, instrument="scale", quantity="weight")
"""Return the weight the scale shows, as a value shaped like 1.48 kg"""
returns 6.5 kg
